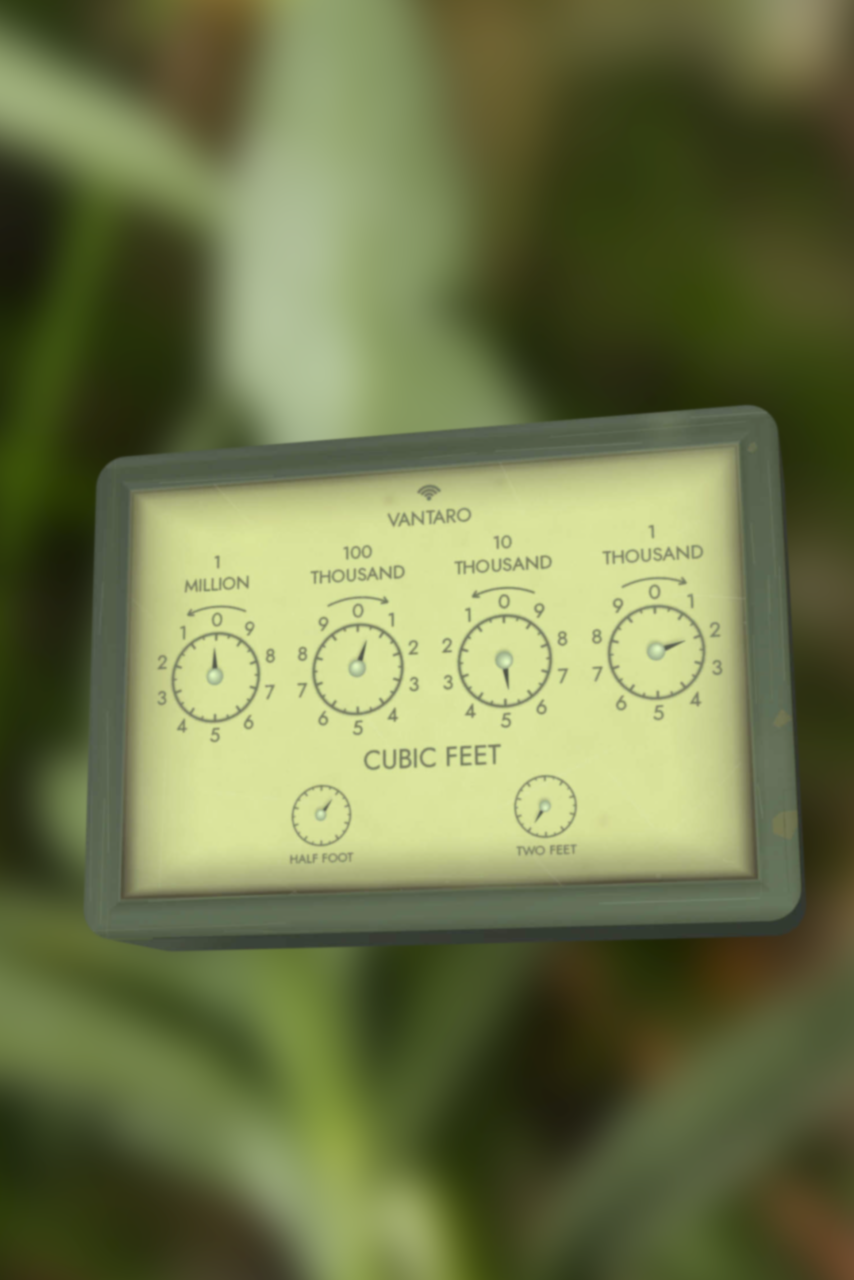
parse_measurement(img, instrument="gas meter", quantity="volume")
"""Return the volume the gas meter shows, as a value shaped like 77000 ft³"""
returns 5200 ft³
